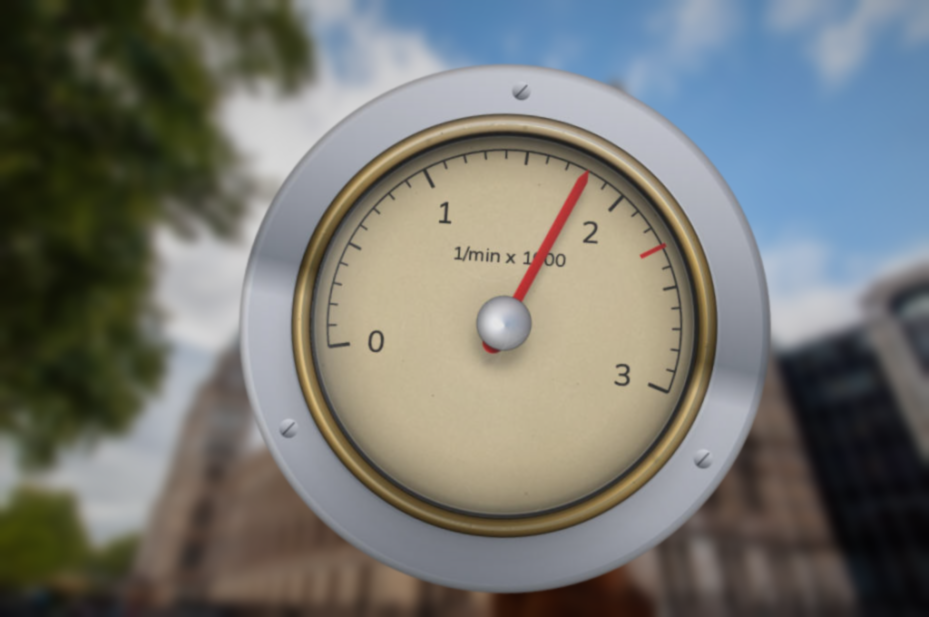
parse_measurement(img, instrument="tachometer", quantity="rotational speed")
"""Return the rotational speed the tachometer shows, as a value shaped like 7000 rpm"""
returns 1800 rpm
